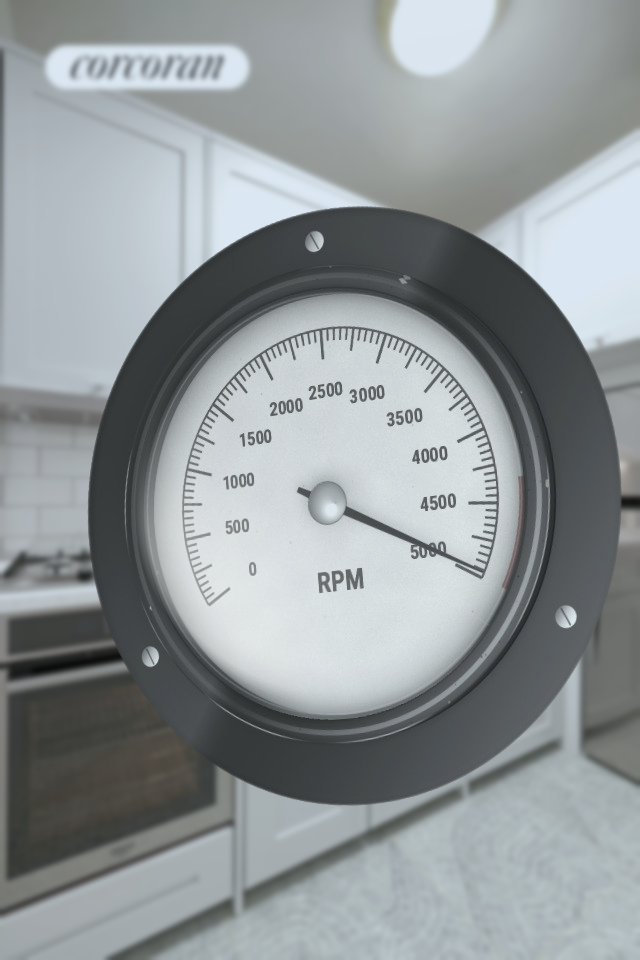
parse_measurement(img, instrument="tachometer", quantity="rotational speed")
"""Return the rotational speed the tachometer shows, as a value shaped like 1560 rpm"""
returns 4950 rpm
